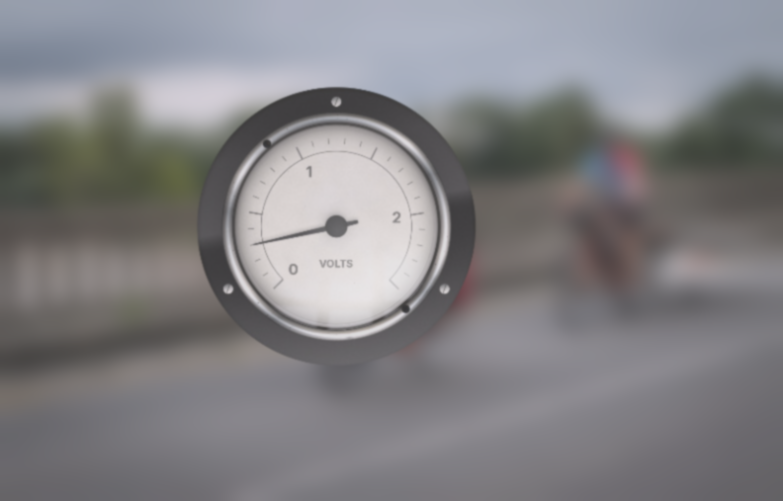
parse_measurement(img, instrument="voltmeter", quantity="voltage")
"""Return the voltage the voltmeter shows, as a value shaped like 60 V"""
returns 0.3 V
